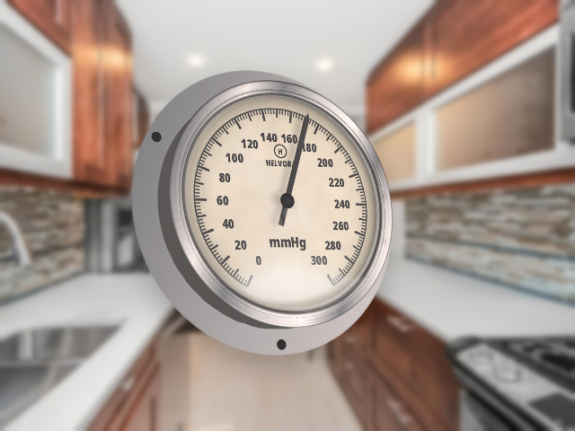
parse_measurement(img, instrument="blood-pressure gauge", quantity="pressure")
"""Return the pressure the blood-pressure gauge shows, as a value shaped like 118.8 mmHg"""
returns 170 mmHg
